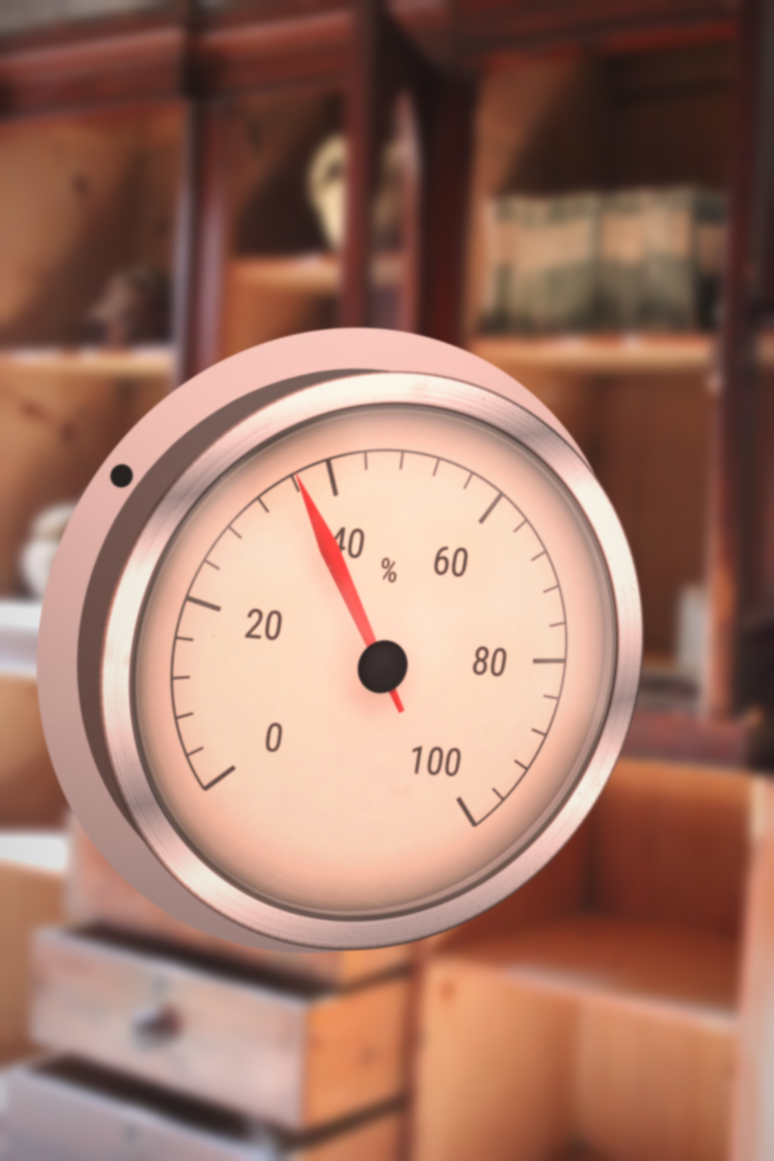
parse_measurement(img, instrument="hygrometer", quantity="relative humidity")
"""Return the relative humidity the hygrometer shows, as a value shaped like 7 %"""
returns 36 %
